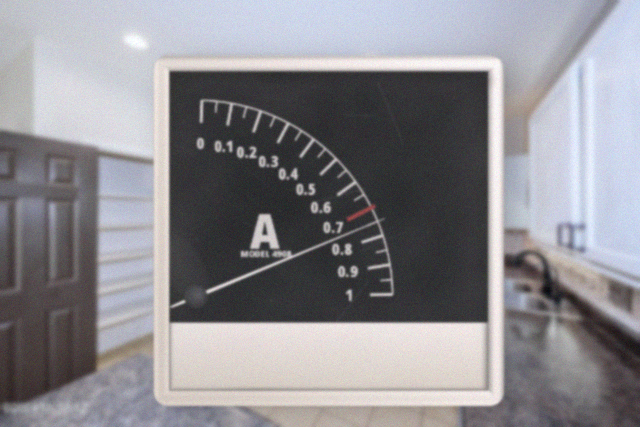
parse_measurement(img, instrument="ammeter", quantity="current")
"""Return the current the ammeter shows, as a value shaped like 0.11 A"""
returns 0.75 A
